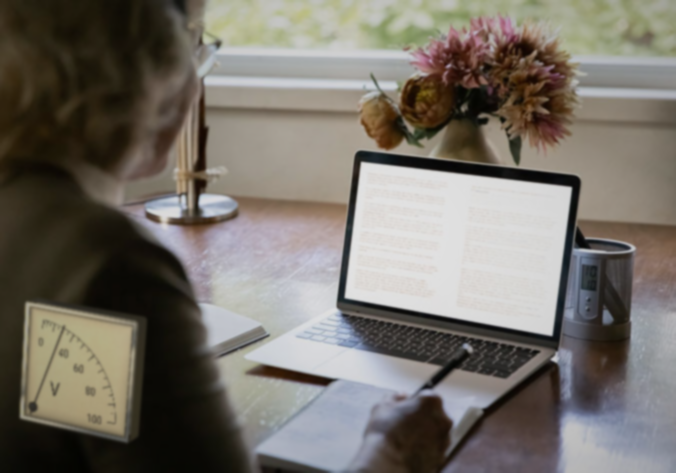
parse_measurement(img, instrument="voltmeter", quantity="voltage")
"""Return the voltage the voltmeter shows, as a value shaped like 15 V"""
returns 30 V
